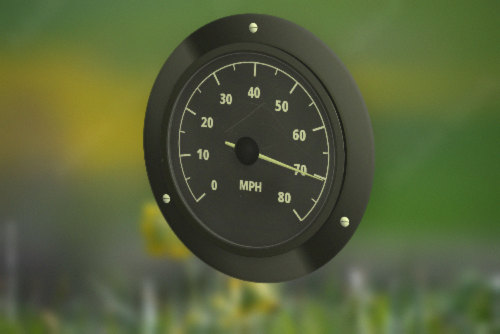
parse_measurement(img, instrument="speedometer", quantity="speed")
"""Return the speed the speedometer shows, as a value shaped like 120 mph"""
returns 70 mph
